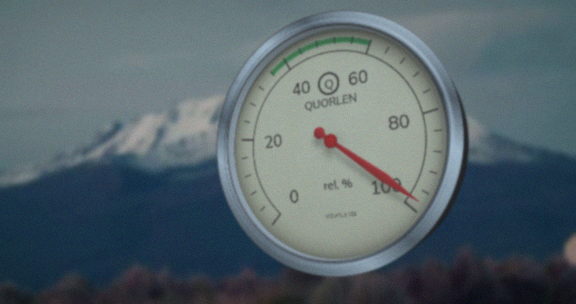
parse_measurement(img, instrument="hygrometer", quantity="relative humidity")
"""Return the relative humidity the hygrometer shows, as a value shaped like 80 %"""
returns 98 %
